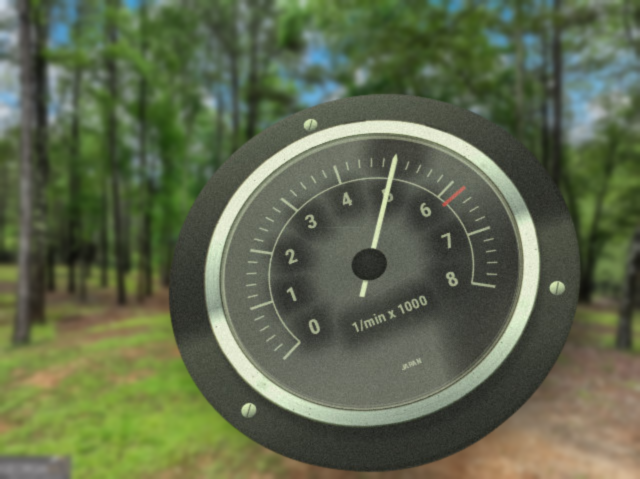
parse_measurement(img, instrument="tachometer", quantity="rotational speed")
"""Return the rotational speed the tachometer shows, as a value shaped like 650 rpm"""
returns 5000 rpm
